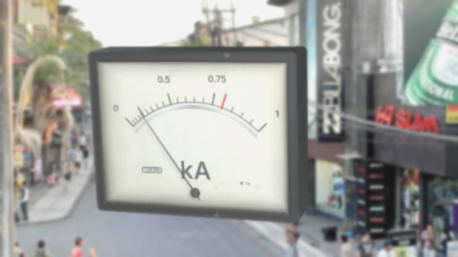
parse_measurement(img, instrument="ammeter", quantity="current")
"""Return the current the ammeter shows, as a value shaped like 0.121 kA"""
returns 0.25 kA
